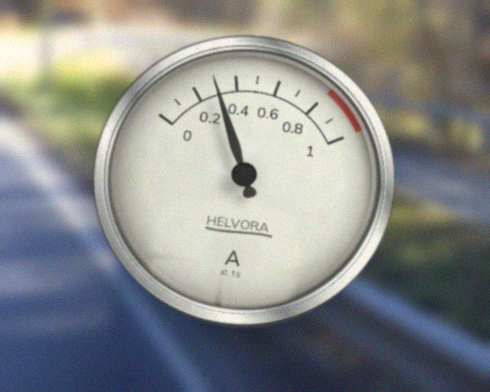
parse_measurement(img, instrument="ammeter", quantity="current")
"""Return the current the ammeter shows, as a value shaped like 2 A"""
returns 0.3 A
